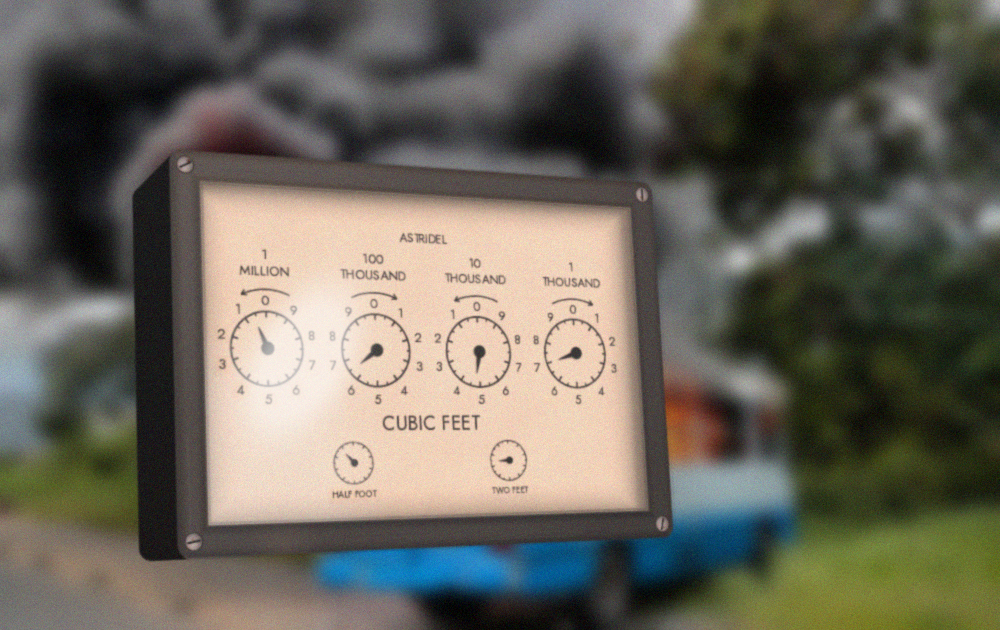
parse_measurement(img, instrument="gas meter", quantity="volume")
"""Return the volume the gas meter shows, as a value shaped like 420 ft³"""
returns 64700 ft³
